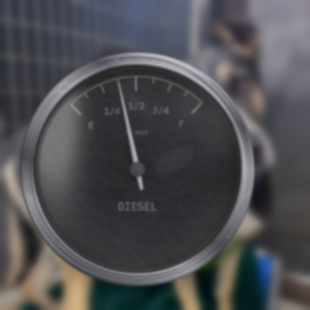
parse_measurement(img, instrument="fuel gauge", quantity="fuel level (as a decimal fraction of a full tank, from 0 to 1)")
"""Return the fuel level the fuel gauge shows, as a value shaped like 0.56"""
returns 0.375
